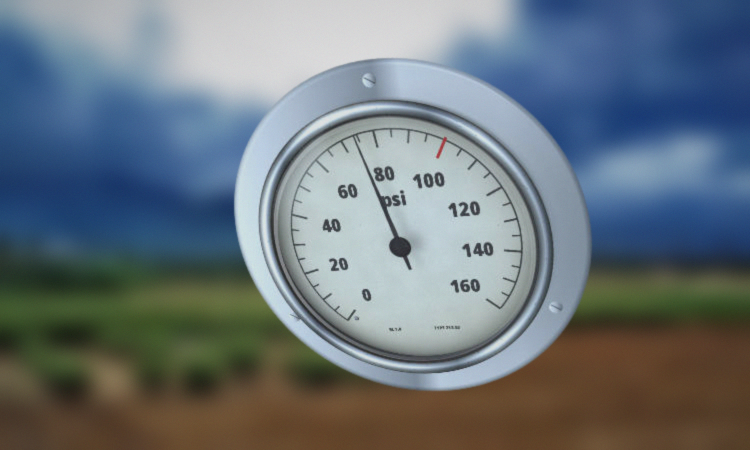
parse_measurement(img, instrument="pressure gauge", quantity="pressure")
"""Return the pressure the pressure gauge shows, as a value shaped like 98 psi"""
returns 75 psi
